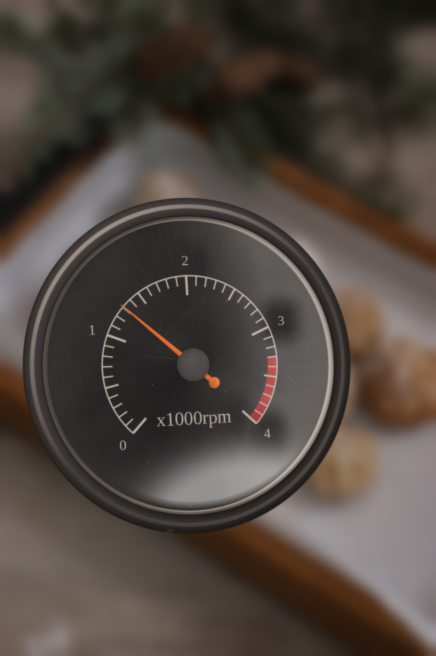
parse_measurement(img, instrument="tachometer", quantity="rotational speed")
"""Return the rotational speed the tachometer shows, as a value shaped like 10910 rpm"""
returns 1300 rpm
